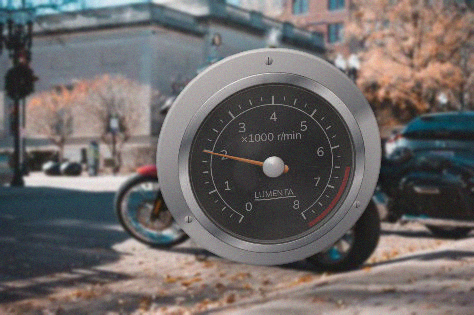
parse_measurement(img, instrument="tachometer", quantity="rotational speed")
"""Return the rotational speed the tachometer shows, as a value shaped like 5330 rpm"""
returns 2000 rpm
